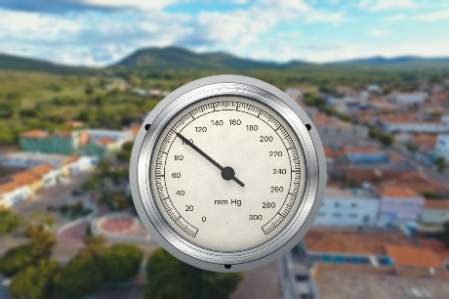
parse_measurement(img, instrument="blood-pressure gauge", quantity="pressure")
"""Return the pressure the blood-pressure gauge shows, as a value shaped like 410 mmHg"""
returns 100 mmHg
